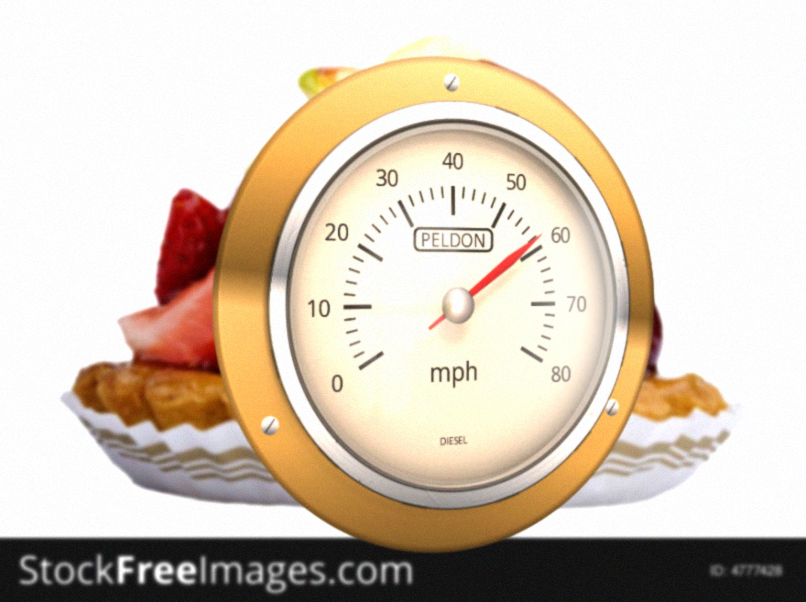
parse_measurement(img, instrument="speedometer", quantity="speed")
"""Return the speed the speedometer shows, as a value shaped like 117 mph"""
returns 58 mph
